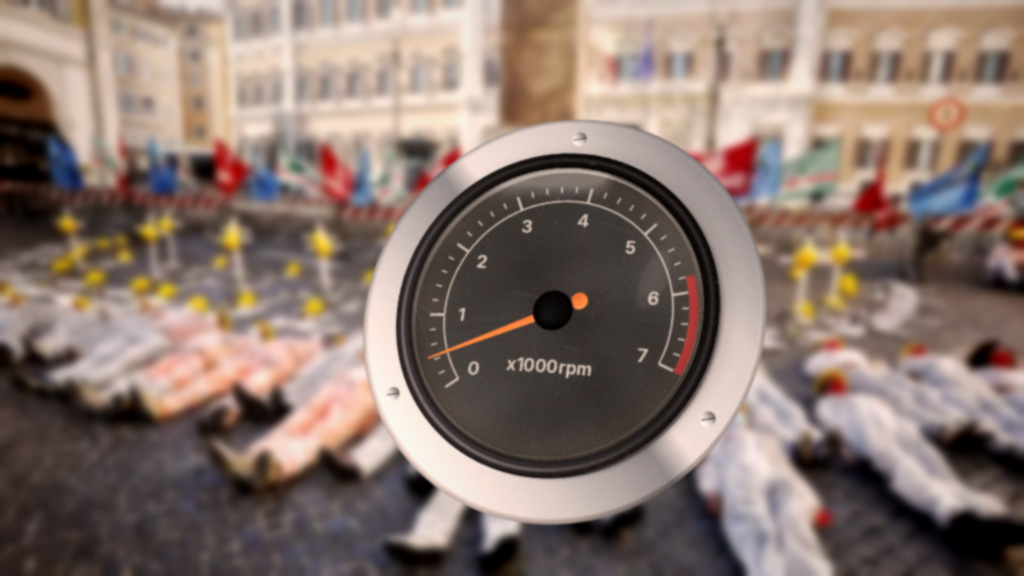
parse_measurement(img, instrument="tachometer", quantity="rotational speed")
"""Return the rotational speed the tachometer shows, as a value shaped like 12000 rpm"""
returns 400 rpm
